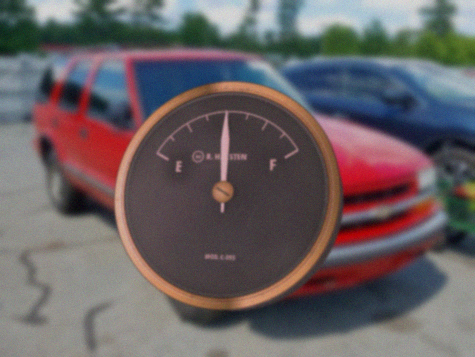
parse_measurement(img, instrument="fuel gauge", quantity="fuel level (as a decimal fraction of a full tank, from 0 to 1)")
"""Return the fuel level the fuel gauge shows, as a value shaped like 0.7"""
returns 0.5
